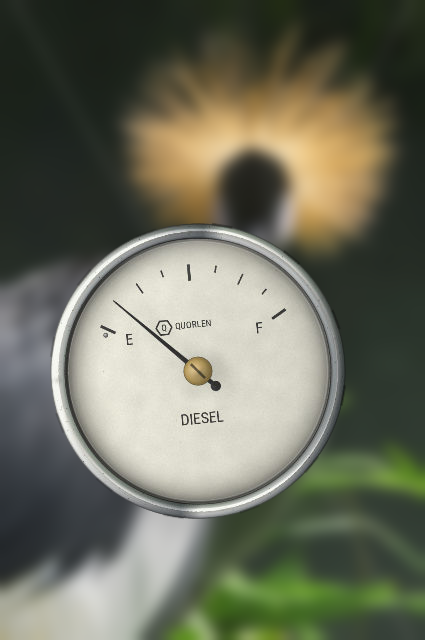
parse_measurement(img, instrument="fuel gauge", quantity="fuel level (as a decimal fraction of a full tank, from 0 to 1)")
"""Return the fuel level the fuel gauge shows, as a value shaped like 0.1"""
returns 0.125
